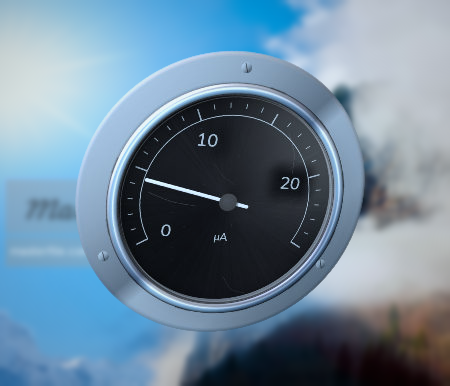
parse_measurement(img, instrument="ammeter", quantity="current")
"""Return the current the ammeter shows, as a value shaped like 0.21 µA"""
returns 4.5 µA
